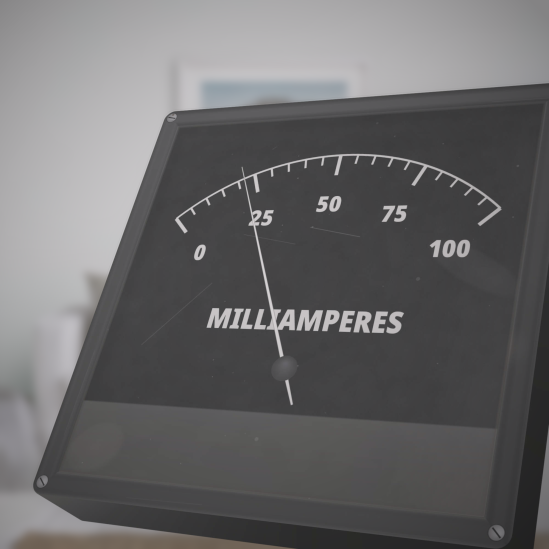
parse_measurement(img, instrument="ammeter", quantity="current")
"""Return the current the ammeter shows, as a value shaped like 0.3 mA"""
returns 22.5 mA
